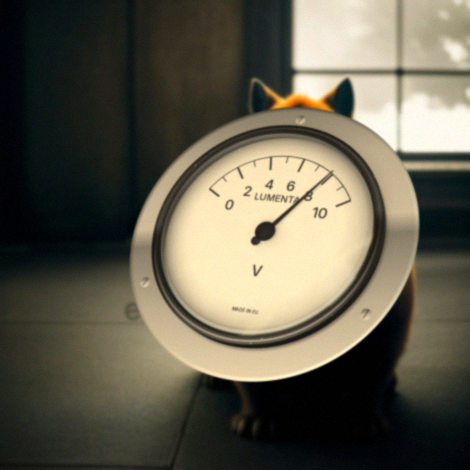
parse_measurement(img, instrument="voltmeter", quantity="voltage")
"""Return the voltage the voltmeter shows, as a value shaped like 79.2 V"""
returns 8 V
